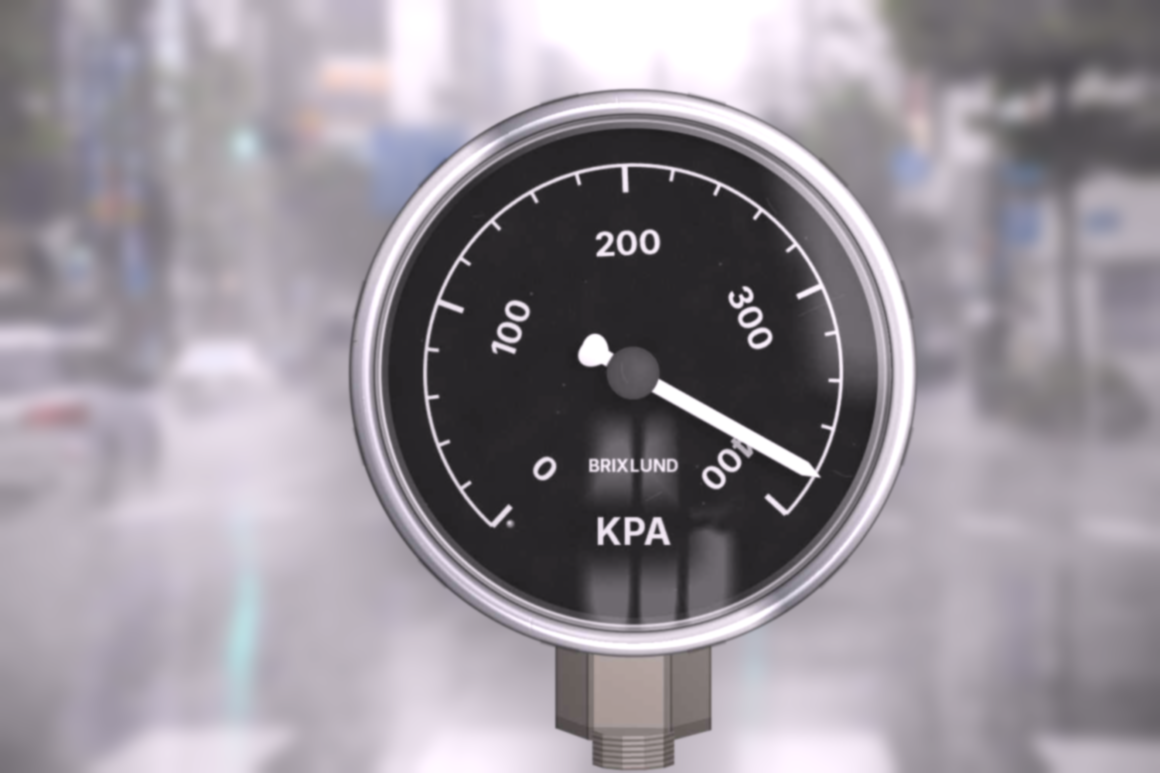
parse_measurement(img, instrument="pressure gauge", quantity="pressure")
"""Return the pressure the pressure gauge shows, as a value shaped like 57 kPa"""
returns 380 kPa
